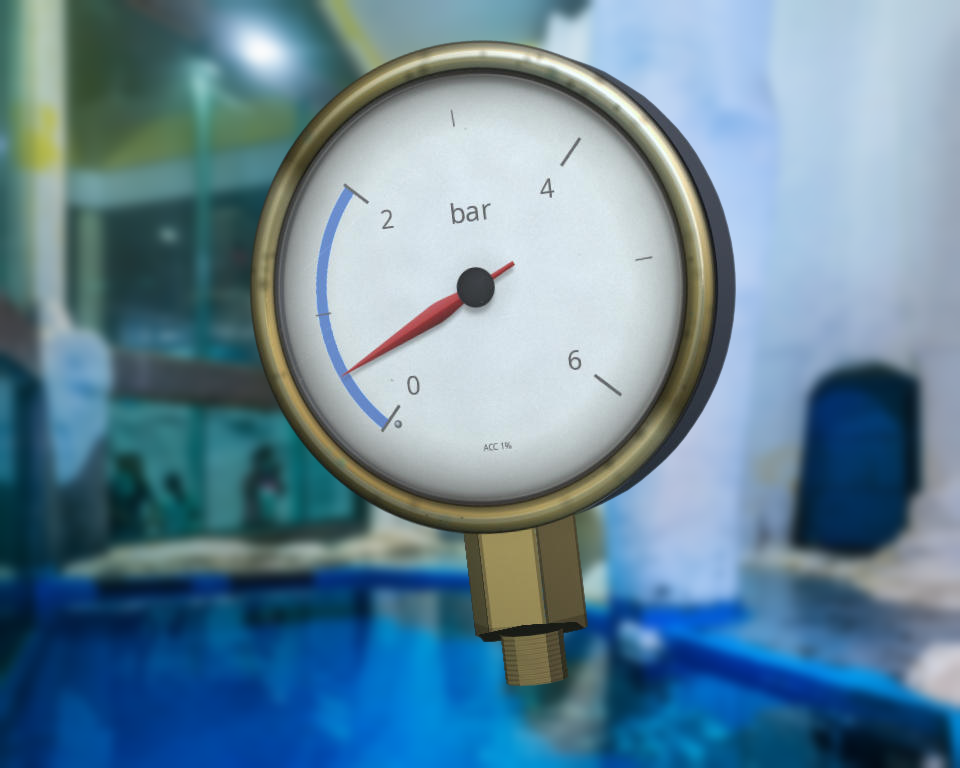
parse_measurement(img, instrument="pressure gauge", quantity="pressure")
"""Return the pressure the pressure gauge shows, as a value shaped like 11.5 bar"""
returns 0.5 bar
